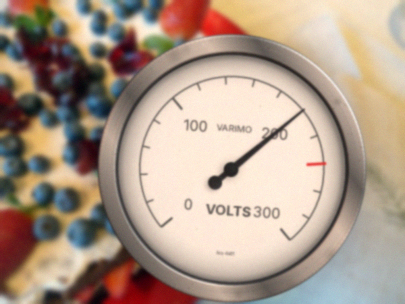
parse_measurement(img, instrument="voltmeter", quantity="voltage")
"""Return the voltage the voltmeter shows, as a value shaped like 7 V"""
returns 200 V
